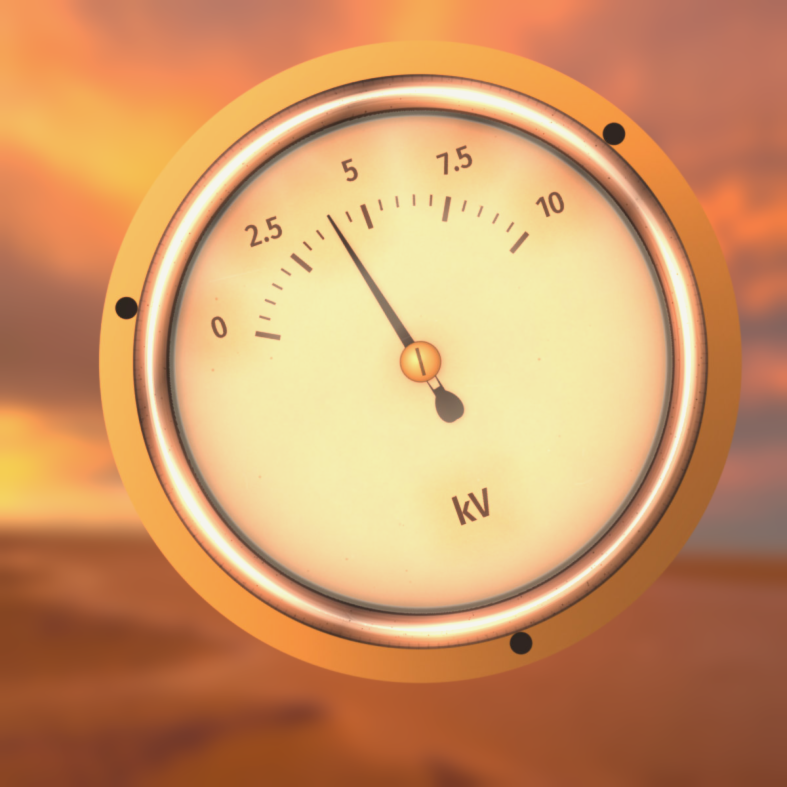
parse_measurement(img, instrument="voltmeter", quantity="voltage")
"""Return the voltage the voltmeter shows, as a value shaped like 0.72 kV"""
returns 4 kV
